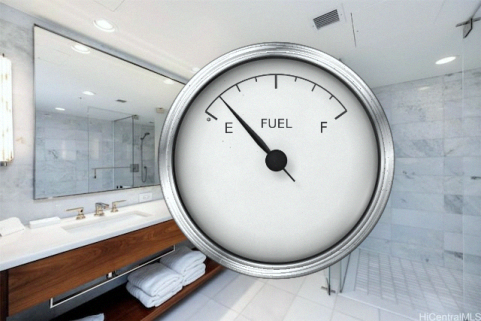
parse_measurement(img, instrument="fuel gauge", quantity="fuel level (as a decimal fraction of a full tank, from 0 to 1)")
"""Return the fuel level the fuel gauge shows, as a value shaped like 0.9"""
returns 0.125
